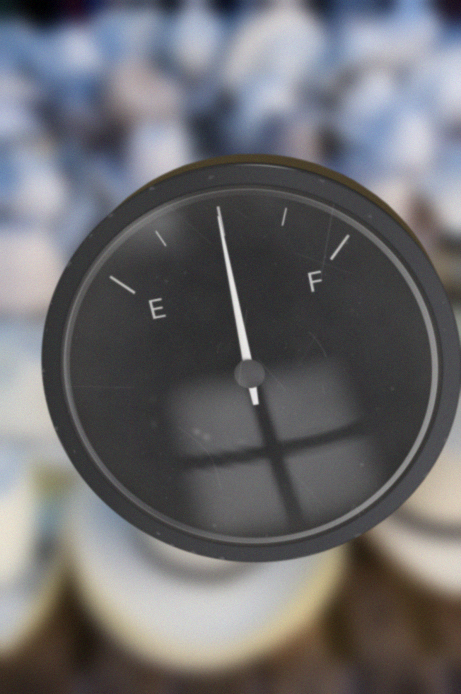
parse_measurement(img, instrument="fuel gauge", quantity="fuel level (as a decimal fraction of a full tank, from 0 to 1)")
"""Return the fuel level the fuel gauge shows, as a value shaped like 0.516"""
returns 0.5
